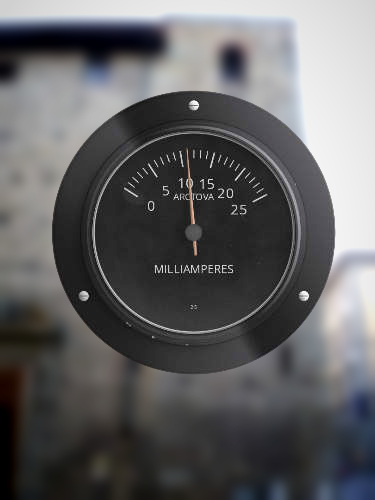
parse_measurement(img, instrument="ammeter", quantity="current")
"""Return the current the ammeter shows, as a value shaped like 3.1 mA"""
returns 11 mA
